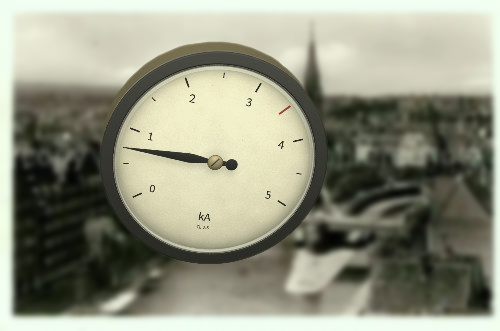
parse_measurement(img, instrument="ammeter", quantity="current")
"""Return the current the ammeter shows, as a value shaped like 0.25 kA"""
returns 0.75 kA
